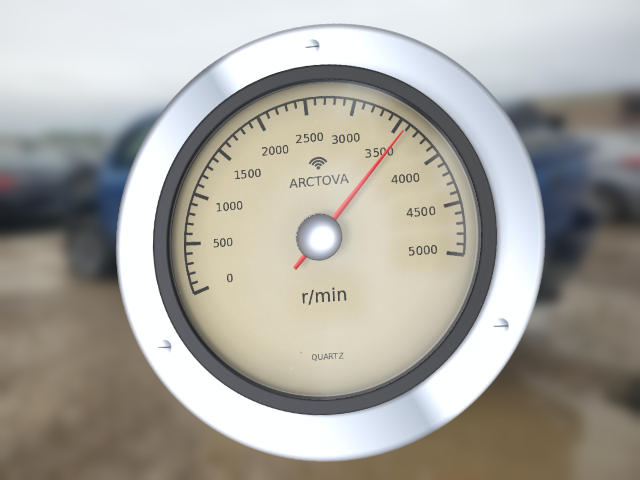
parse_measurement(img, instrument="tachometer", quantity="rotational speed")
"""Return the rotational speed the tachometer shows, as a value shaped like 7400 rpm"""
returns 3600 rpm
